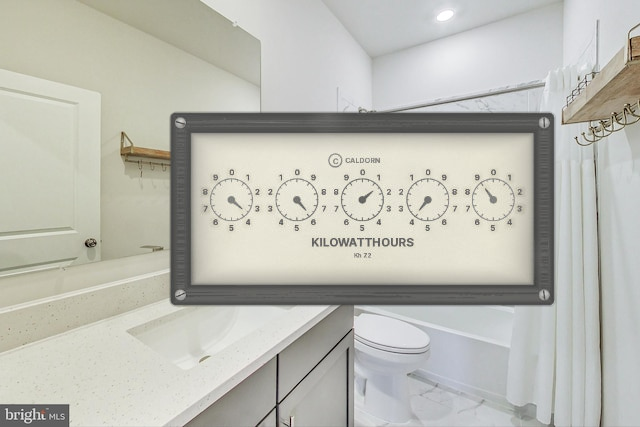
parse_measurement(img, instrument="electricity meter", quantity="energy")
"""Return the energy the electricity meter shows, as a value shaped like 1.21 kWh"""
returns 36139 kWh
